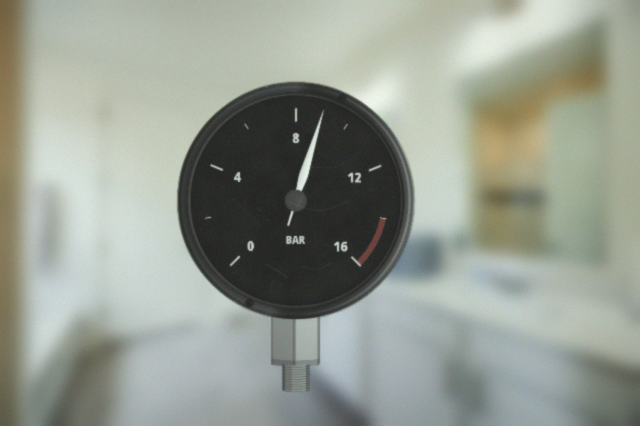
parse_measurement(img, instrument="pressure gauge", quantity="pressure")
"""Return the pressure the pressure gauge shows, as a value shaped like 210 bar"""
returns 9 bar
